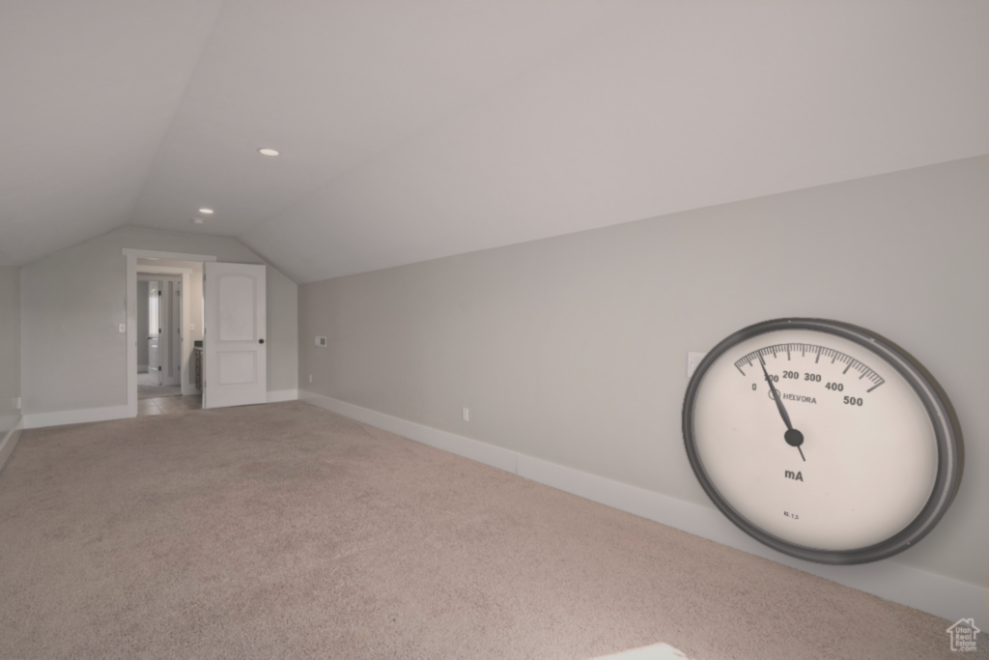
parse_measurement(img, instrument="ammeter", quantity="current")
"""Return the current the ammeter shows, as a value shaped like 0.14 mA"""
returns 100 mA
